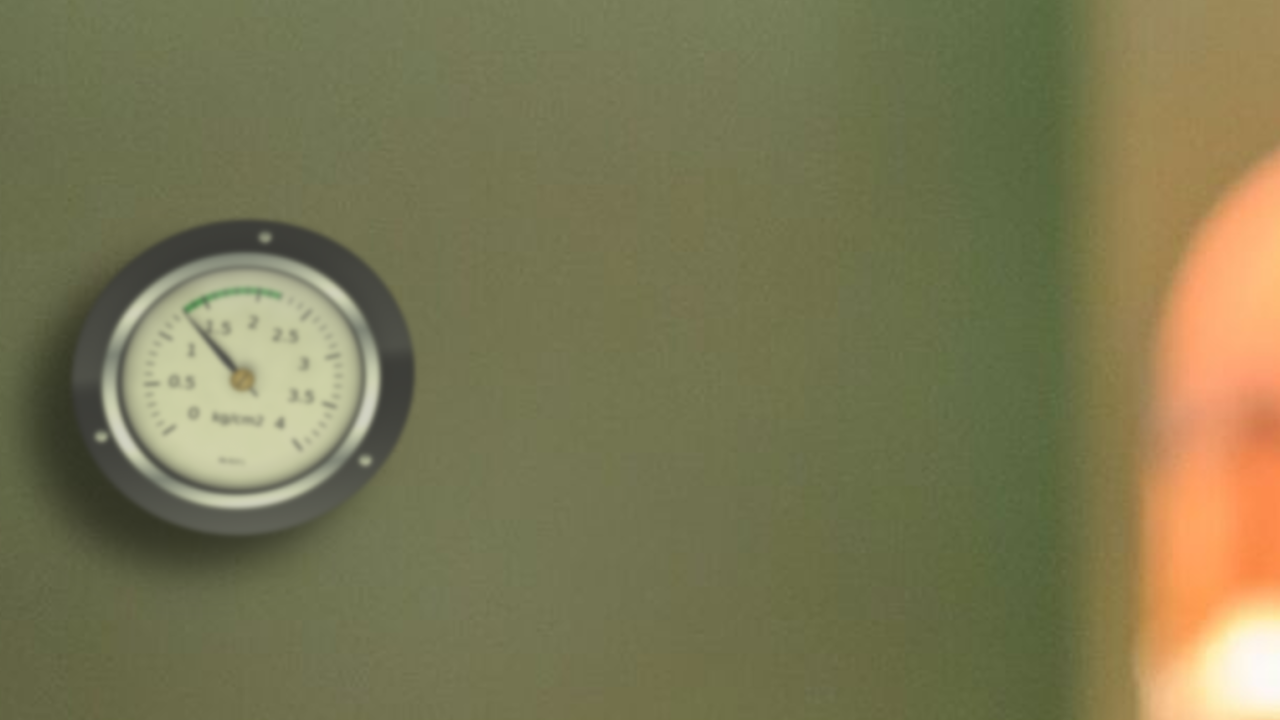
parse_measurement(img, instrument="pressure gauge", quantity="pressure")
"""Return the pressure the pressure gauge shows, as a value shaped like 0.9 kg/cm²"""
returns 1.3 kg/cm²
